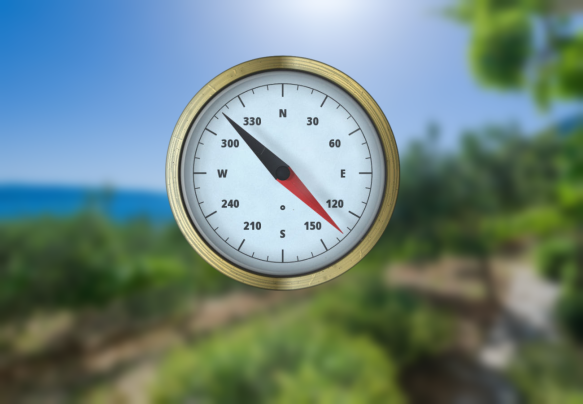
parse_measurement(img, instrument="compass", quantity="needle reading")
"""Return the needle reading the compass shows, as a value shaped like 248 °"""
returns 135 °
